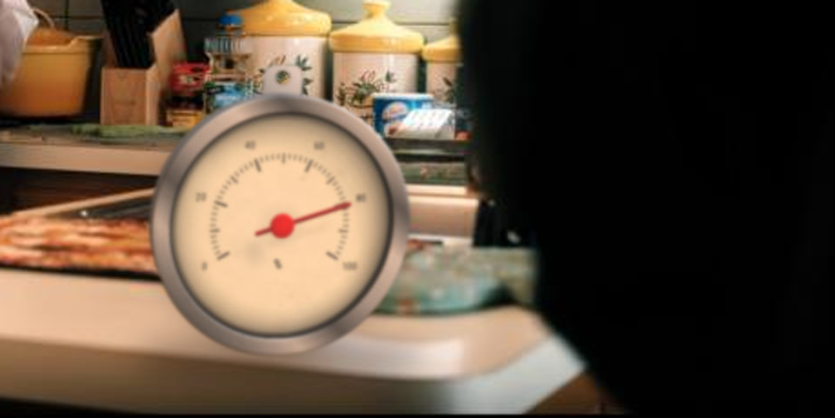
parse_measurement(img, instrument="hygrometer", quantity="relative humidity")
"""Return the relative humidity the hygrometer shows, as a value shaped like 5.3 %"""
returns 80 %
